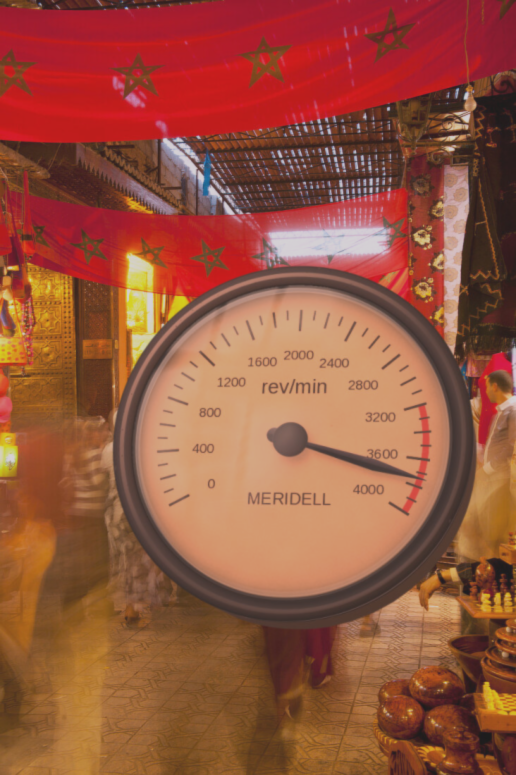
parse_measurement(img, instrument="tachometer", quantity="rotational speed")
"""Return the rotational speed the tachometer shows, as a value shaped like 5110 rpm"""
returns 3750 rpm
